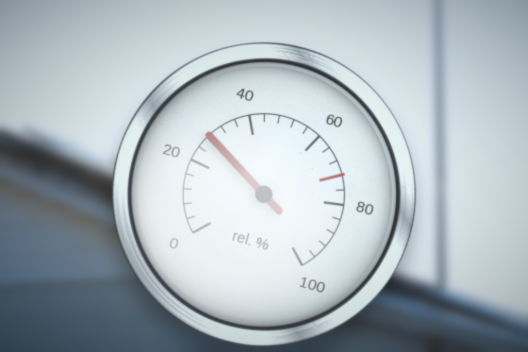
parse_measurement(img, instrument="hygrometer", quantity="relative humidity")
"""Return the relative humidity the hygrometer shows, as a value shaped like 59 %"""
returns 28 %
